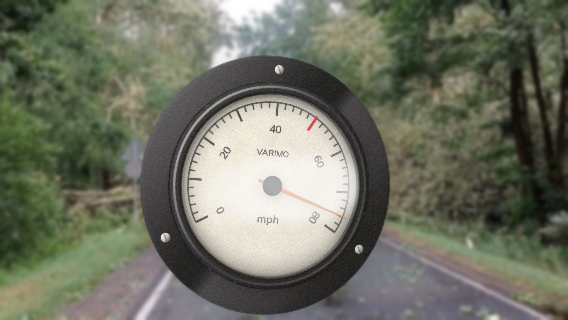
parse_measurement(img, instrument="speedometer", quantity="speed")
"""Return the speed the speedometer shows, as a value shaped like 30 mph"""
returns 76 mph
